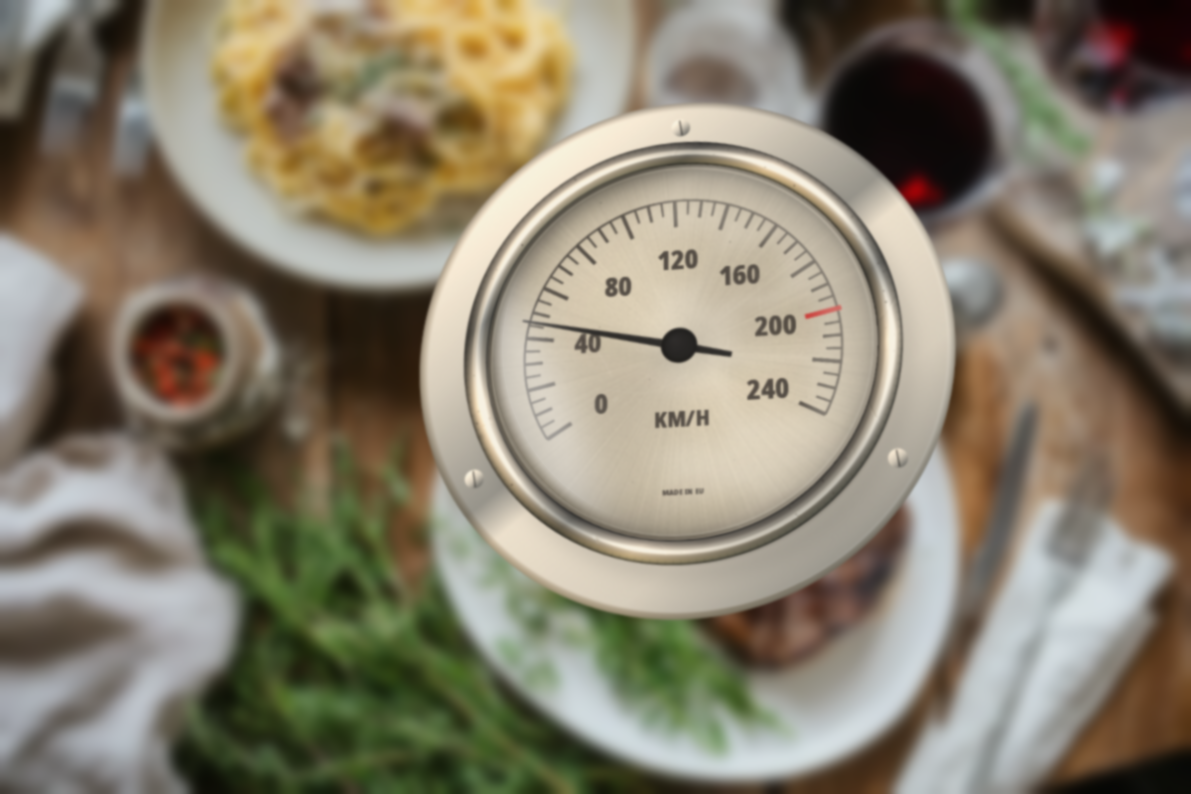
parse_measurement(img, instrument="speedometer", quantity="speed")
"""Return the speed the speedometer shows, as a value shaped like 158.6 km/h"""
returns 45 km/h
